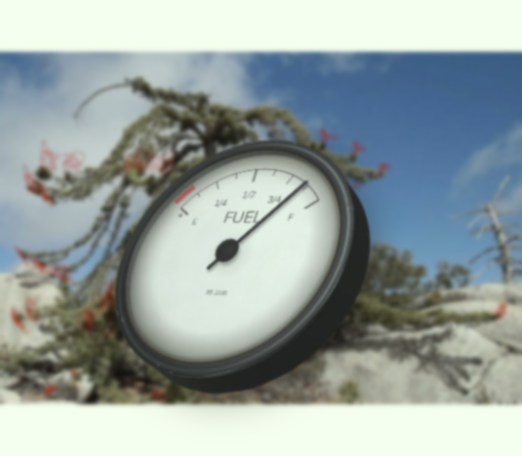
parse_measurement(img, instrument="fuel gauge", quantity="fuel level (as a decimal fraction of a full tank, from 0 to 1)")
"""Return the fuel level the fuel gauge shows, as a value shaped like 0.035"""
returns 0.875
